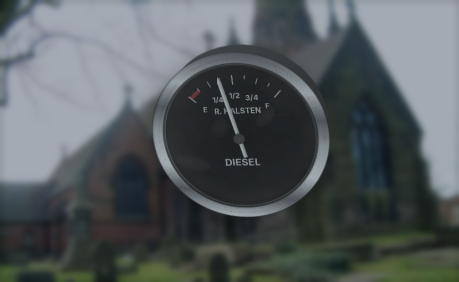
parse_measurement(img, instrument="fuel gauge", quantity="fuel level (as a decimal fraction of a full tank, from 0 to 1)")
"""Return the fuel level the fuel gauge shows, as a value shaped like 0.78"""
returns 0.375
